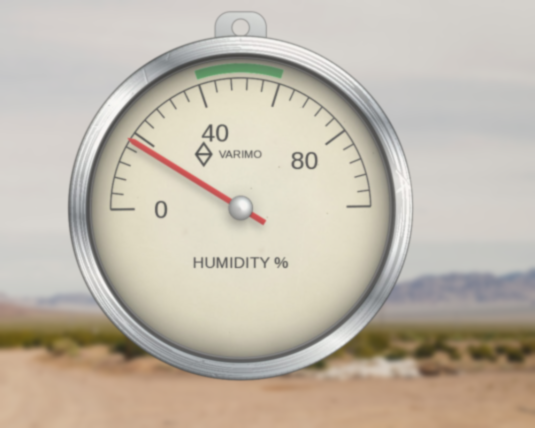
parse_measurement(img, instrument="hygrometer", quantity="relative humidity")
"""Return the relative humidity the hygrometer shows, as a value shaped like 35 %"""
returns 18 %
